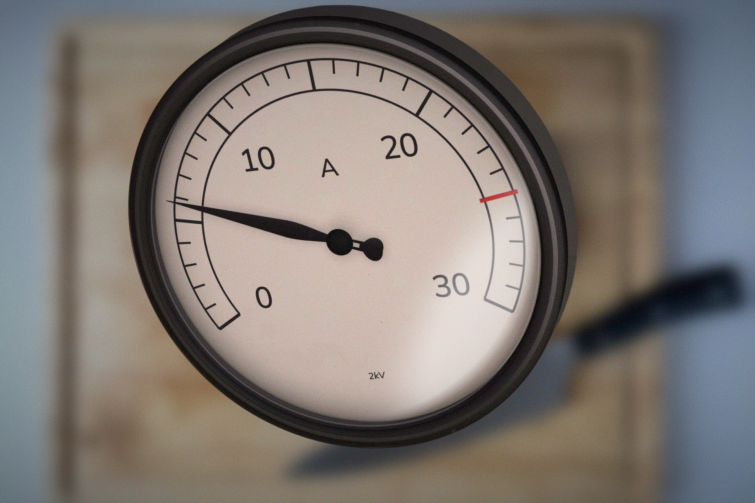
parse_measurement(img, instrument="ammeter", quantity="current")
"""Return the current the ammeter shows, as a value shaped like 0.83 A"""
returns 6 A
